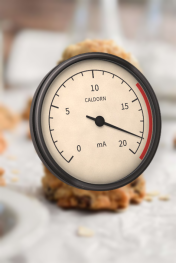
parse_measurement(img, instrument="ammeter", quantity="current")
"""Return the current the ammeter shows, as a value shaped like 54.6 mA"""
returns 18.5 mA
